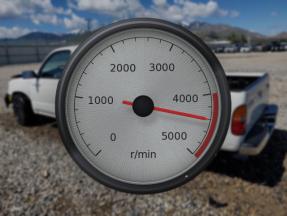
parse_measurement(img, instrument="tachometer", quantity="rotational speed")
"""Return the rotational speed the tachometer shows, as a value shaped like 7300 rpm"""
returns 4400 rpm
